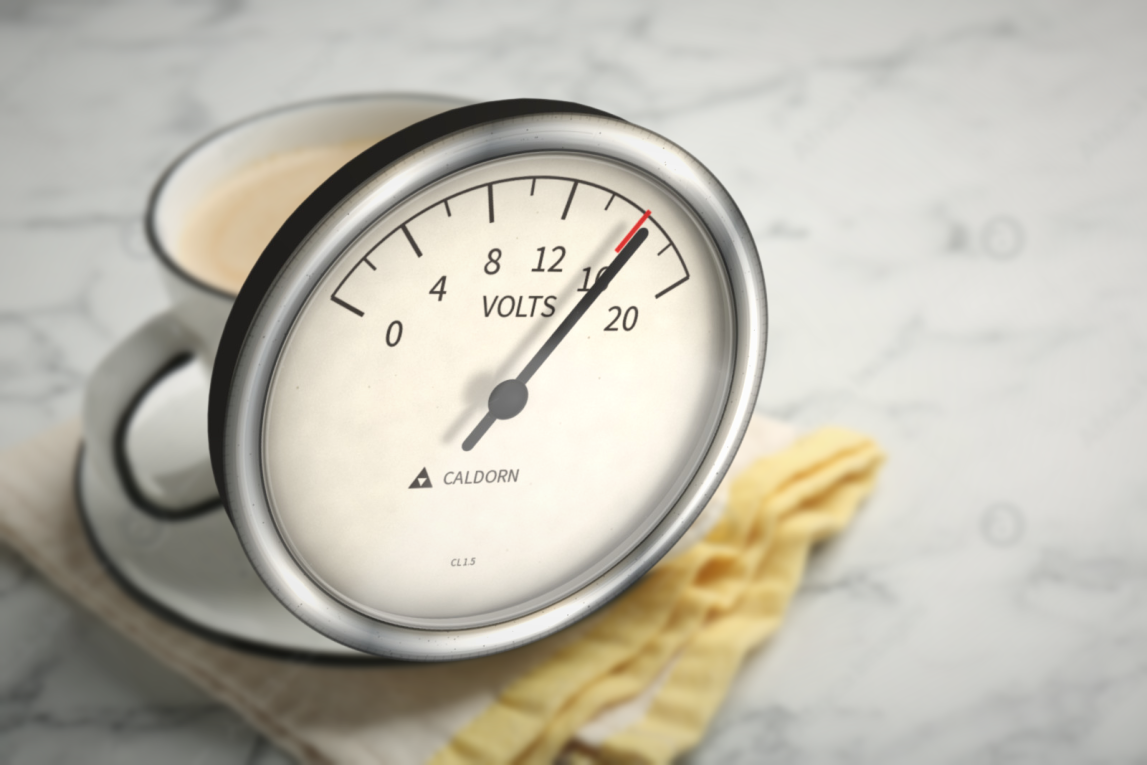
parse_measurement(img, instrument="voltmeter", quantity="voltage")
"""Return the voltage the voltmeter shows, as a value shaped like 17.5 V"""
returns 16 V
